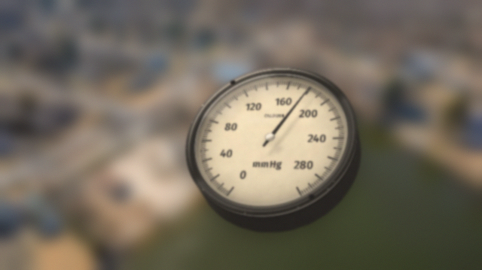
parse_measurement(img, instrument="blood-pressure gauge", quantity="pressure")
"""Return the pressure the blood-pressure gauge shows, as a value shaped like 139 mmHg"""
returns 180 mmHg
